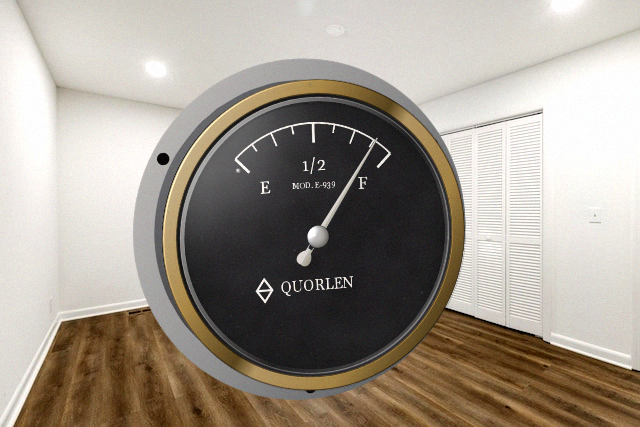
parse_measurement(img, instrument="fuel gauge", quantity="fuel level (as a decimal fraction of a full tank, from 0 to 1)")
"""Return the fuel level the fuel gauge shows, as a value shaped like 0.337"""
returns 0.875
